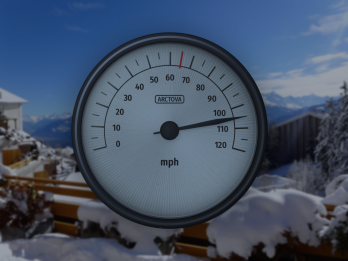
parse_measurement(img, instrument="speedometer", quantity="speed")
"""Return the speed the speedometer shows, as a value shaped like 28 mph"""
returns 105 mph
